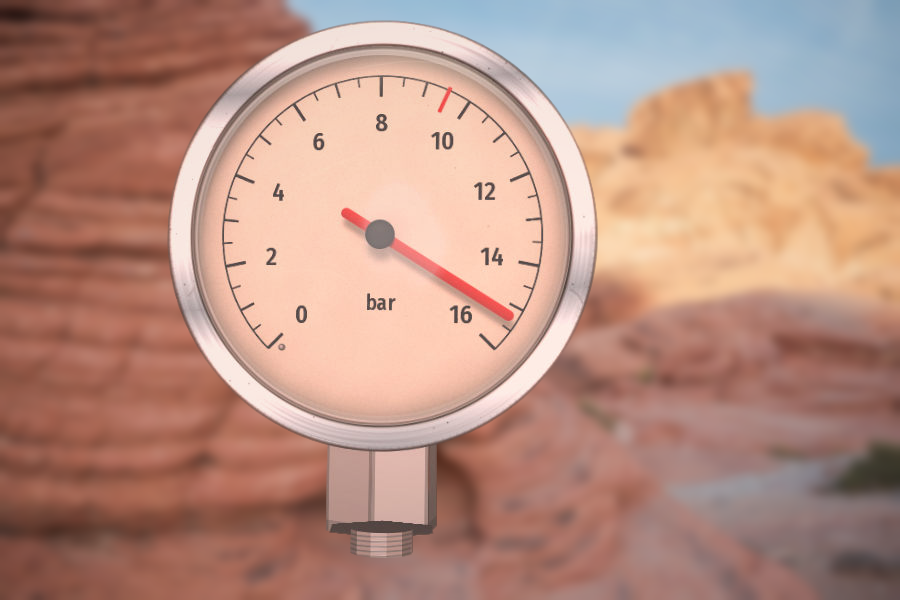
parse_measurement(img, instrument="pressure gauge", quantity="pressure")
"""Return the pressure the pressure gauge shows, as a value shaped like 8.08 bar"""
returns 15.25 bar
